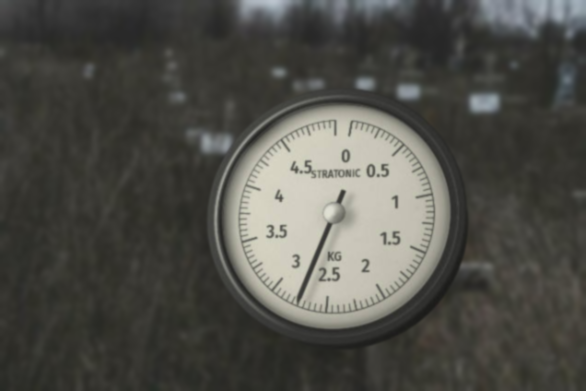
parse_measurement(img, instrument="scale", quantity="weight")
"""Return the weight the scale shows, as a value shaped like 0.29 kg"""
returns 2.75 kg
